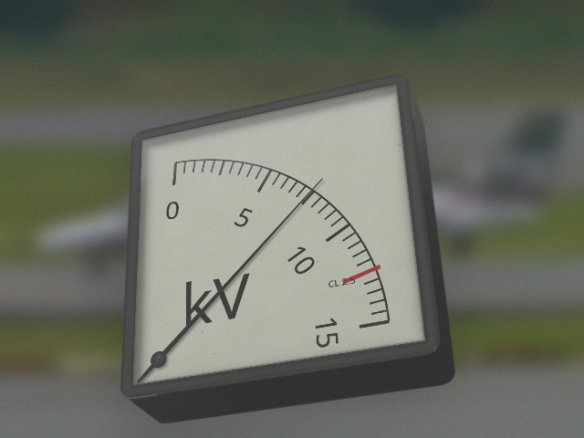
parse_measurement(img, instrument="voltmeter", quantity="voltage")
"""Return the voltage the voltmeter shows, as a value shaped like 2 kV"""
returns 7.5 kV
